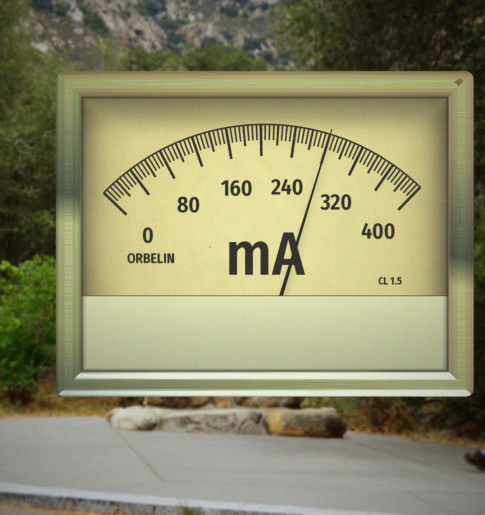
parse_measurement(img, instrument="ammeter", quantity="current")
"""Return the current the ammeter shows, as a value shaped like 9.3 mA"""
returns 280 mA
